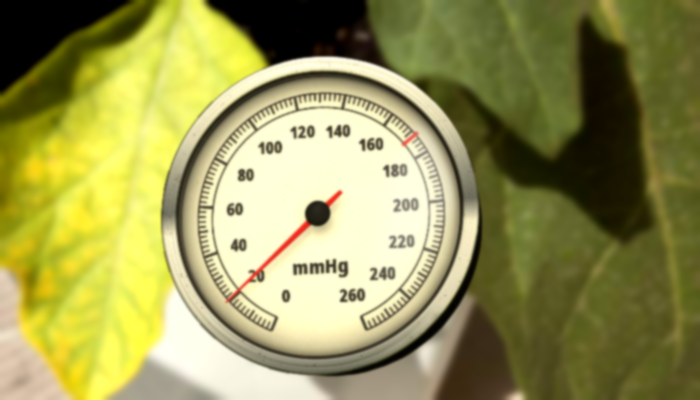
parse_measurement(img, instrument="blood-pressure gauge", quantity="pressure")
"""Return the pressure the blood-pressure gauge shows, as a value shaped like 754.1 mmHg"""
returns 20 mmHg
